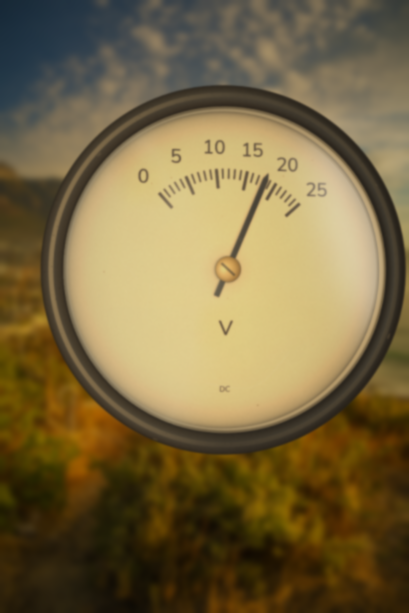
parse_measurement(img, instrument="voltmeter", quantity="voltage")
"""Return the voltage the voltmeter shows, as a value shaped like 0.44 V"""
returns 18 V
